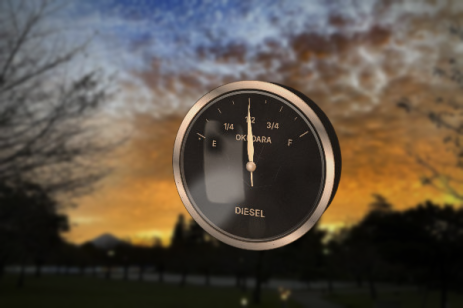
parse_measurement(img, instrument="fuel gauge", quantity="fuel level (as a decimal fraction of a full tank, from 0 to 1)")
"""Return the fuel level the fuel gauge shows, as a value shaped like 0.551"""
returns 0.5
